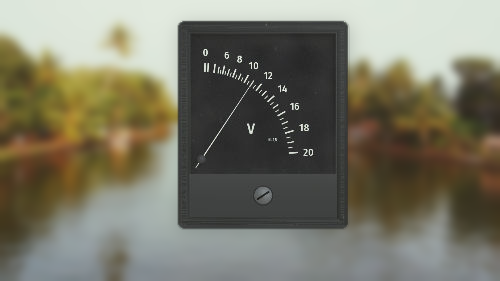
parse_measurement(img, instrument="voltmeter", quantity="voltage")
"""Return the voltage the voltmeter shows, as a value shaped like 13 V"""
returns 11 V
